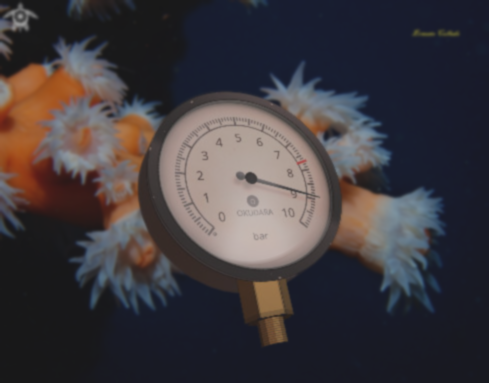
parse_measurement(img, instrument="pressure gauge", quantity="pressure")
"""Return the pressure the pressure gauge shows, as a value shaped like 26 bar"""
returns 9 bar
